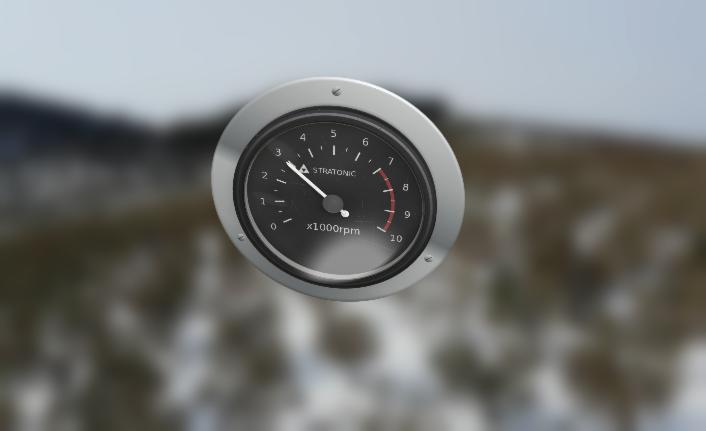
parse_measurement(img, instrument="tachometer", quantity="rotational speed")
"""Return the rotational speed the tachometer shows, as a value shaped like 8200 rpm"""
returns 3000 rpm
